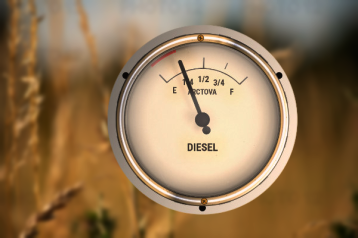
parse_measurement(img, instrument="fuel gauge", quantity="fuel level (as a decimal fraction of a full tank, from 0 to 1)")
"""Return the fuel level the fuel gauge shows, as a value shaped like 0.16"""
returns 0.25
